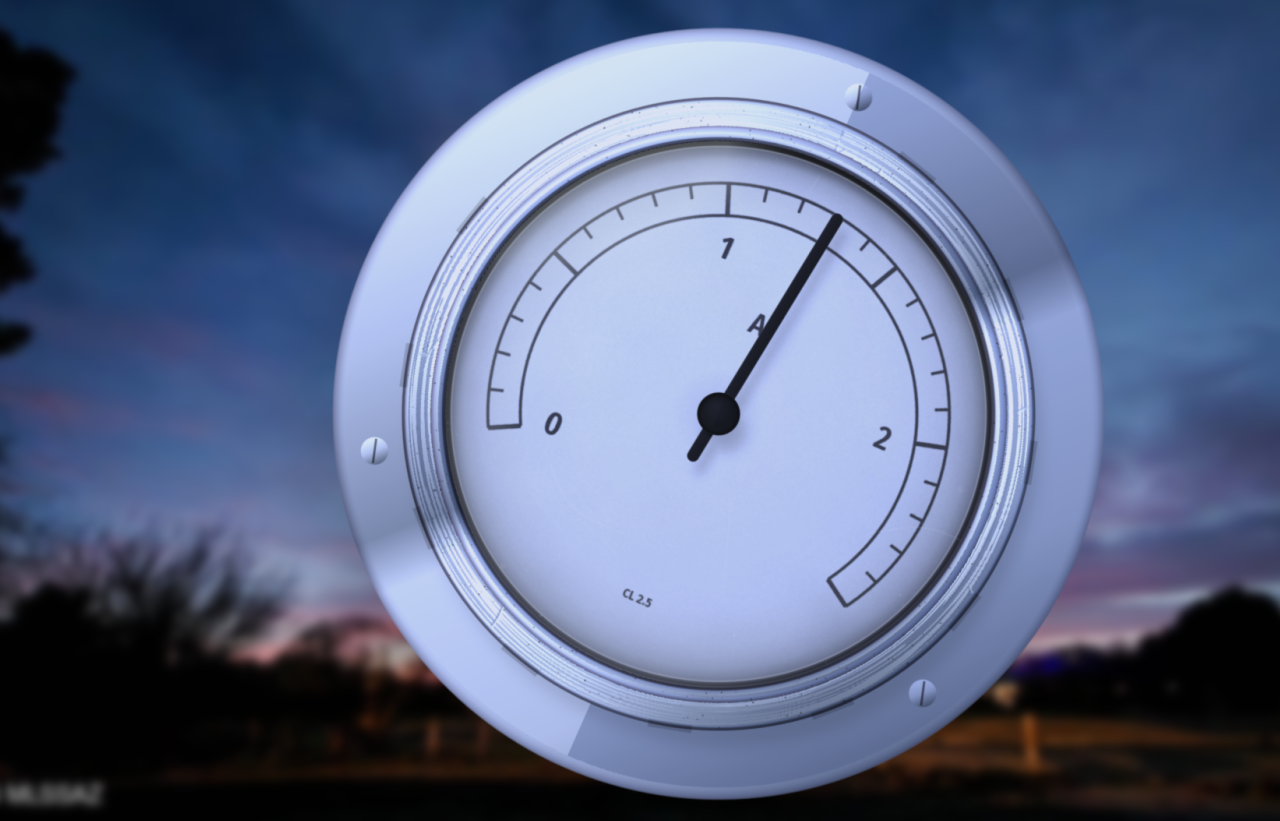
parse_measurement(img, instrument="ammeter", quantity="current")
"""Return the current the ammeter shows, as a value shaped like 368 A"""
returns 1.3 A
